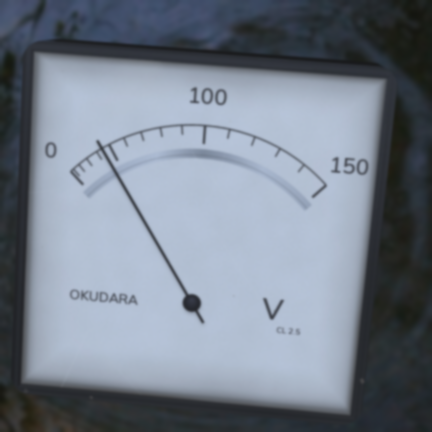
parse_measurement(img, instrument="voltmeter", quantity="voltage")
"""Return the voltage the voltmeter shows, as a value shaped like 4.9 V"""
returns 45 V
